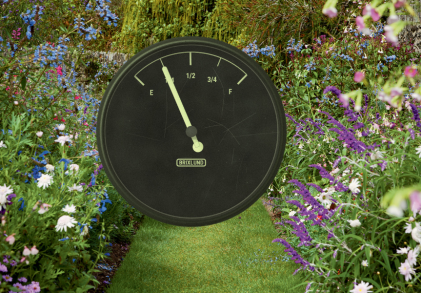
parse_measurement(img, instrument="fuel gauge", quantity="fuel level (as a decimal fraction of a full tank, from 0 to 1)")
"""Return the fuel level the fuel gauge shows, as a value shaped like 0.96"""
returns 0.25
